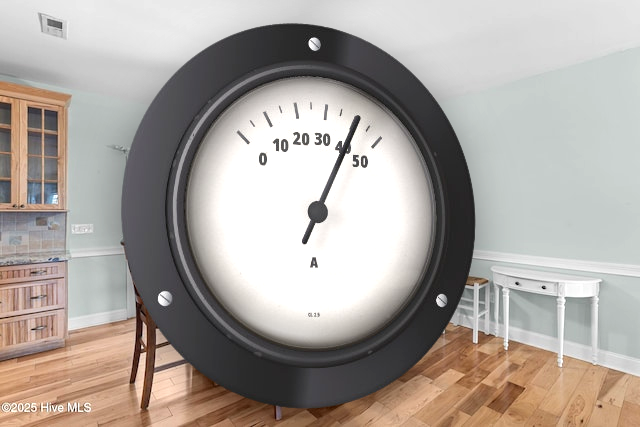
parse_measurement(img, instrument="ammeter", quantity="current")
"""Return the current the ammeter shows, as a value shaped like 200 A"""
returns 40 A
